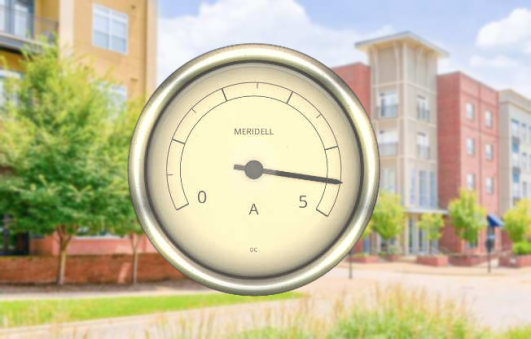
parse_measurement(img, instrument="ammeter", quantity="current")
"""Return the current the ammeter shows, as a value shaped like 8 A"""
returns 4.5 A
